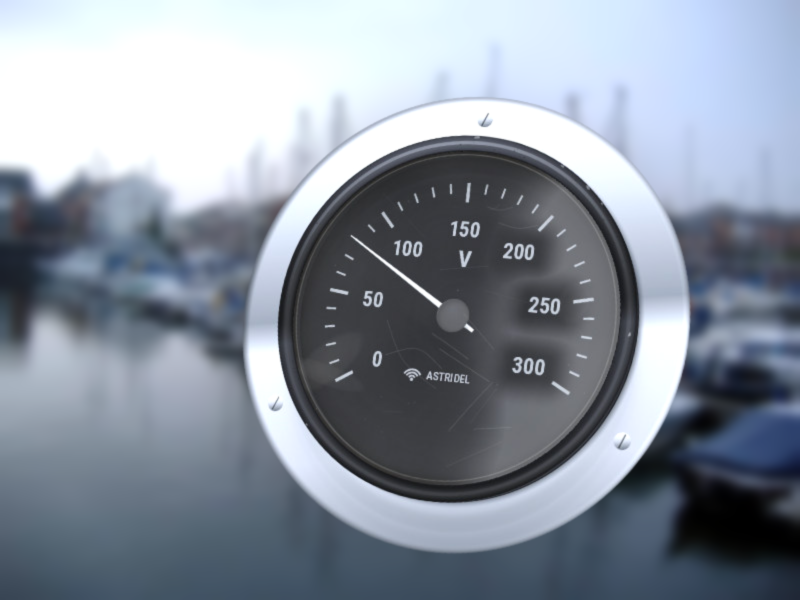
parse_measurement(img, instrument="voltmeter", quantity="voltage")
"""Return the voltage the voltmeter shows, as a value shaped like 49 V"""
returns 80 V
